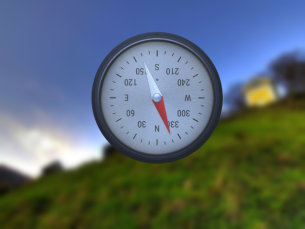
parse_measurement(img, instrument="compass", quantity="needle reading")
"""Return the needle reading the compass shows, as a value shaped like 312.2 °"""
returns 340 °
